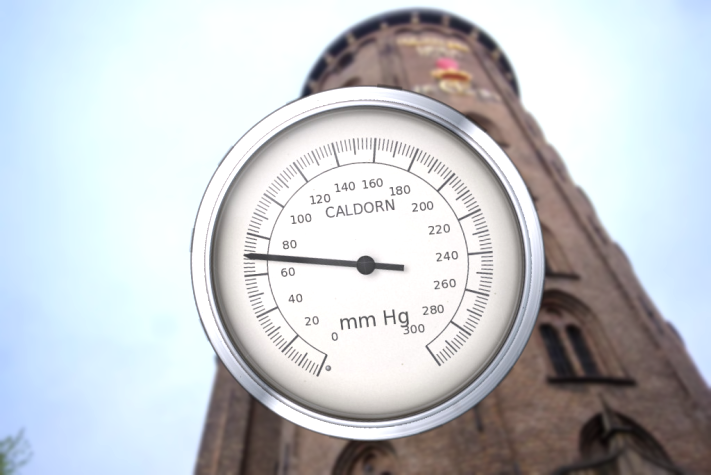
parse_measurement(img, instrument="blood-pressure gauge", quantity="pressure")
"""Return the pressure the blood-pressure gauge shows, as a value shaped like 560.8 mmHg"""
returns 70 mmHg
